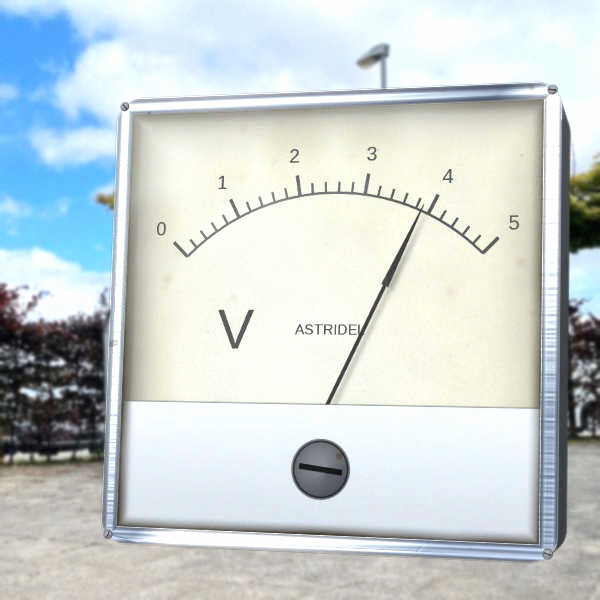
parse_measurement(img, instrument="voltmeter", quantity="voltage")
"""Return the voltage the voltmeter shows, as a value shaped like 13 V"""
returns 3.9 V
